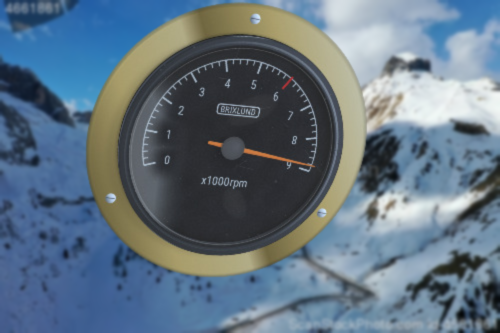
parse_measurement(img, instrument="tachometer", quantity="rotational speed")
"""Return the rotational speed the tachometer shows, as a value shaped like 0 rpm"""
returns 8800 rpm
